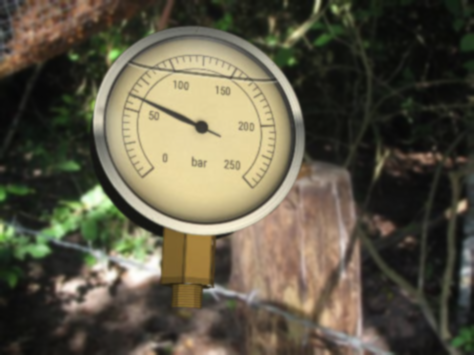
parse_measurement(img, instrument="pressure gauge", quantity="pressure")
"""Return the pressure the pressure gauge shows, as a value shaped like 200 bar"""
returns 60 bar
